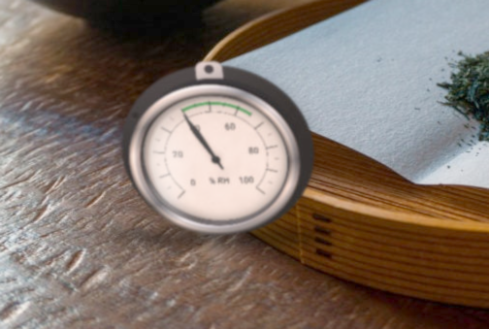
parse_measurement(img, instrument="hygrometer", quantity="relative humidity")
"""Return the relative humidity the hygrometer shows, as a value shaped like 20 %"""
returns 40 %
